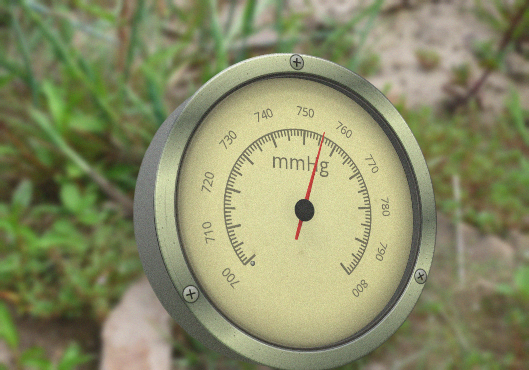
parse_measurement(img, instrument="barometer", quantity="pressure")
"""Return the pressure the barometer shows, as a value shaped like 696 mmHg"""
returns 755 mmHg
